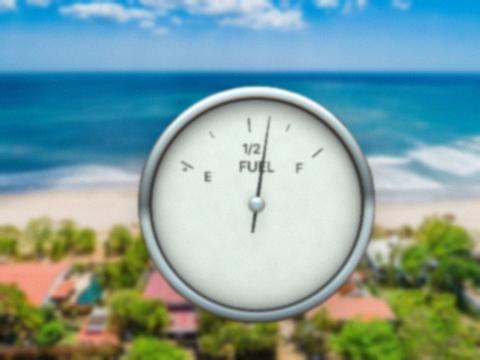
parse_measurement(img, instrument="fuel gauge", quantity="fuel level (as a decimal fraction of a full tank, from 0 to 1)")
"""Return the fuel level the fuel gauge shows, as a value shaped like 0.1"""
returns 0.625
